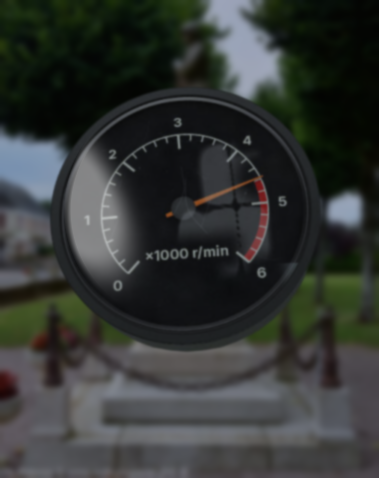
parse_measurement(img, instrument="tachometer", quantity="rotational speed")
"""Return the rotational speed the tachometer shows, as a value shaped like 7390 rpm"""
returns 4600 rpm
